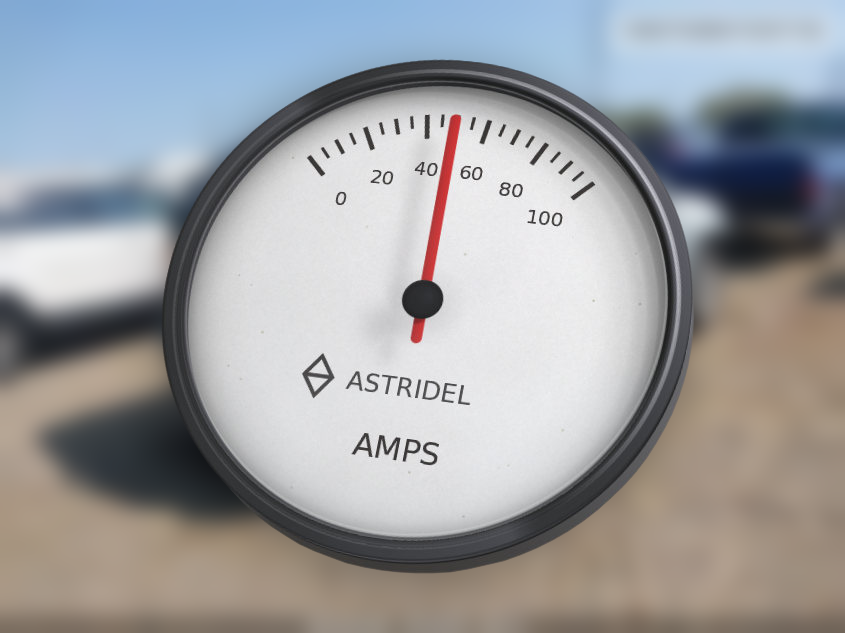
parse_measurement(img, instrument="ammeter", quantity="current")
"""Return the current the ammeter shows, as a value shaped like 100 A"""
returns 50 A
